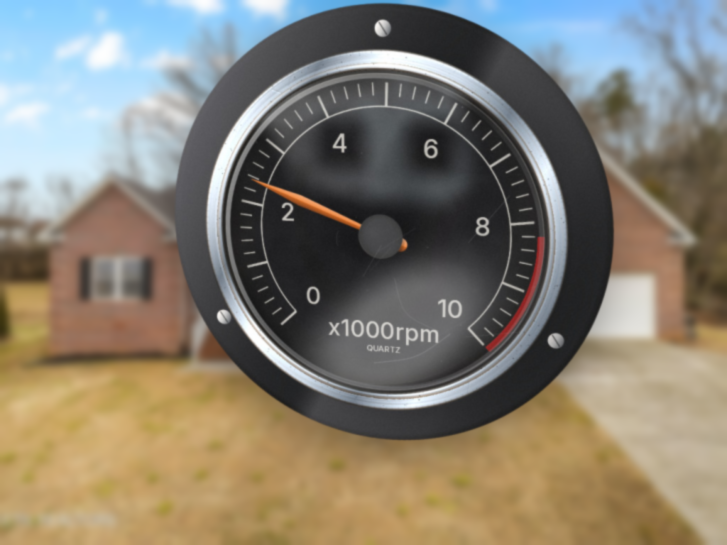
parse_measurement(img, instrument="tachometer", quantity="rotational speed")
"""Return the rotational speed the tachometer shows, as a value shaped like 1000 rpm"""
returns 2400 rpm
